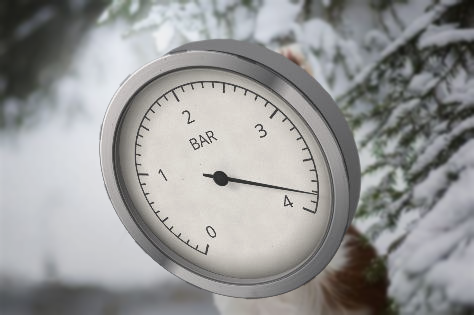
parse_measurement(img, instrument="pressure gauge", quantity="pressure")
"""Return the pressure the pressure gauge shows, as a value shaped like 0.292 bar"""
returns 3.8 bar
